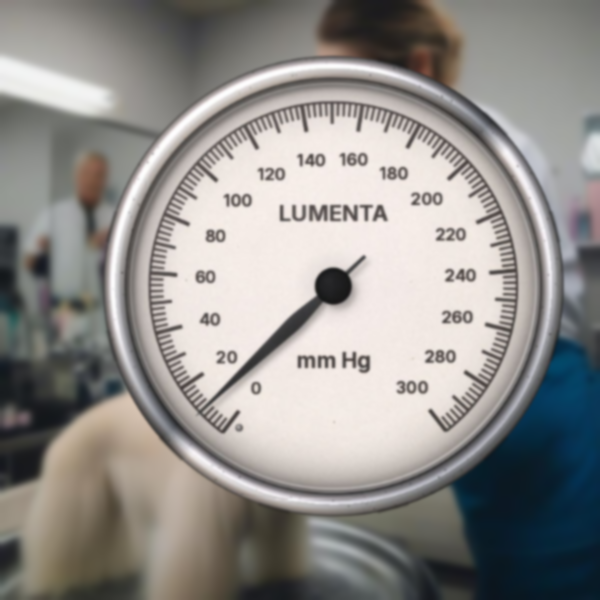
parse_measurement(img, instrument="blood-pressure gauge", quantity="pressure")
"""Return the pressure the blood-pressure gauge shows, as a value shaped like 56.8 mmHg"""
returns 10 mmHg
